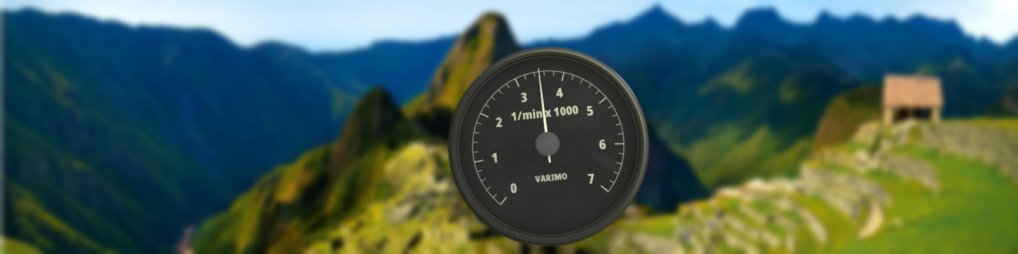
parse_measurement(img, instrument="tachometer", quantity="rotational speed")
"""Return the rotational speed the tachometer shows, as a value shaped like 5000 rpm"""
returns 3500 rpm
